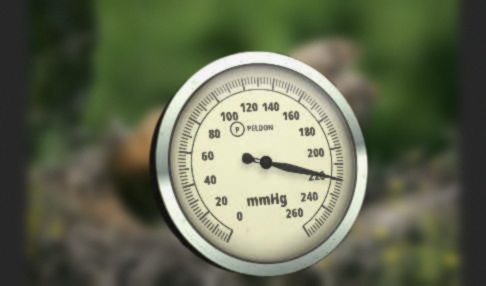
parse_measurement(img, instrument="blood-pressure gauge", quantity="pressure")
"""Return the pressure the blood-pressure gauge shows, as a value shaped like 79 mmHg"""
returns 220 mmHg
